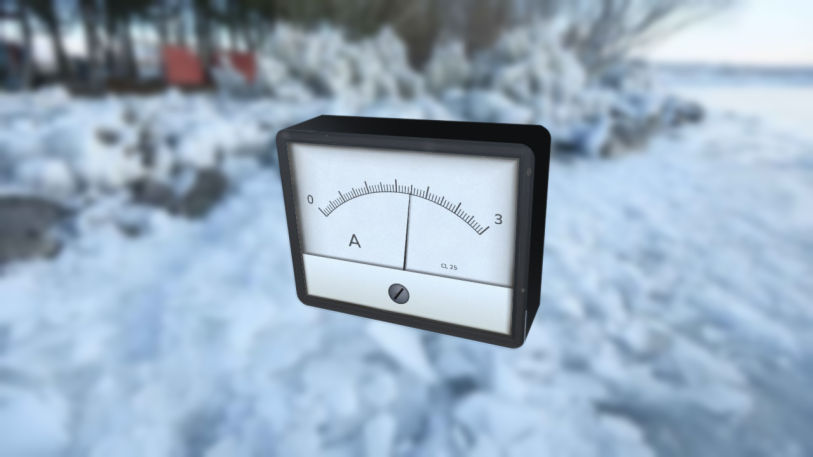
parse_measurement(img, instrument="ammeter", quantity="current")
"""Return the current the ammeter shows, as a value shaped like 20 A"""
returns 1.75 A
